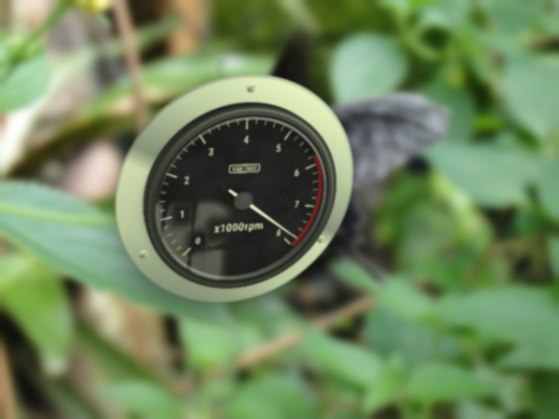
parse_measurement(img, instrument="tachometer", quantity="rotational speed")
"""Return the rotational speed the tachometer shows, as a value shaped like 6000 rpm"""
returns 7800 rpm
